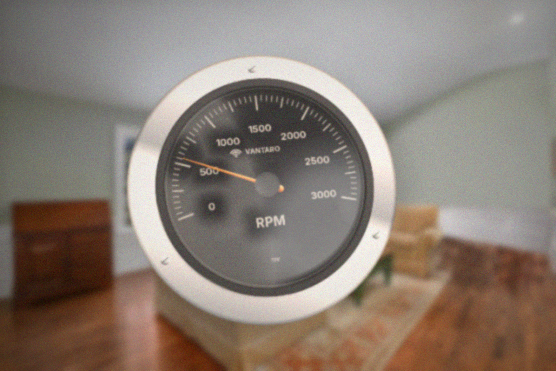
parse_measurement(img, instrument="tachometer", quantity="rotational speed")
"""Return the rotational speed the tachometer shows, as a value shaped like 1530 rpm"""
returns 550 rpm
